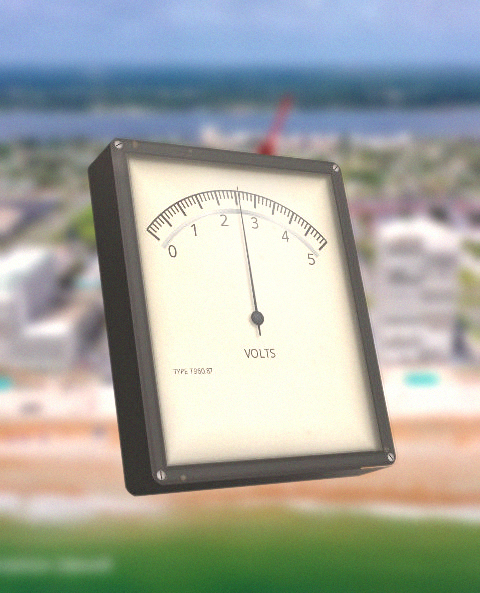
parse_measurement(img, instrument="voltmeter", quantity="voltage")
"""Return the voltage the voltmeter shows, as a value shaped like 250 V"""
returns 2.5 V
